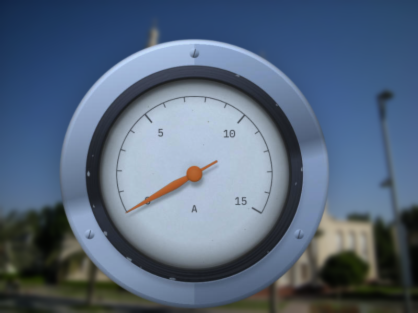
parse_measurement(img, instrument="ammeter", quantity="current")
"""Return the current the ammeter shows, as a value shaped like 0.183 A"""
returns 0 A
